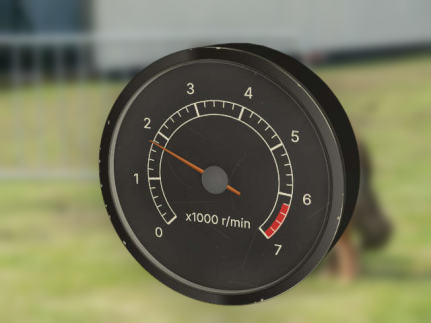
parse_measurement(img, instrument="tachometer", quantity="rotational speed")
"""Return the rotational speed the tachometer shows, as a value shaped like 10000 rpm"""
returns 1800 rpm
